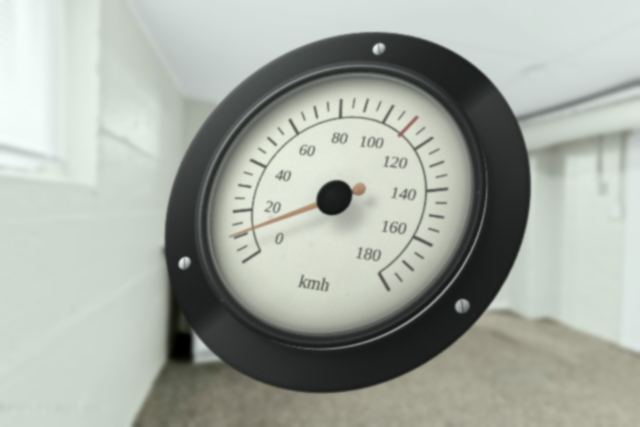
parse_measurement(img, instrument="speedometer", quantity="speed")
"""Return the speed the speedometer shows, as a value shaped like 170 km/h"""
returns 10 km/h
